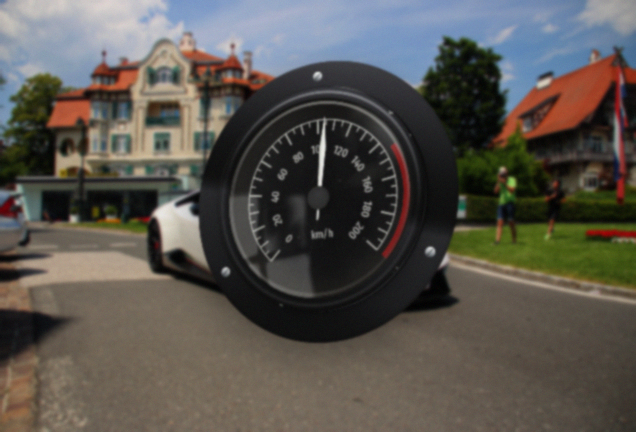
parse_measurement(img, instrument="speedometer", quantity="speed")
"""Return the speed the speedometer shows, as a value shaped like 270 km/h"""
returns 105 km/h
